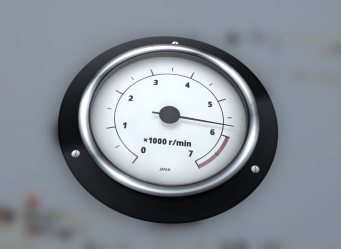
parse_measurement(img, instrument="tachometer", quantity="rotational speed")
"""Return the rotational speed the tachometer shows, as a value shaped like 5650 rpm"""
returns 5750 rpm
